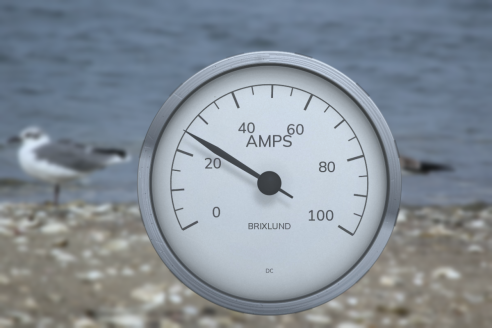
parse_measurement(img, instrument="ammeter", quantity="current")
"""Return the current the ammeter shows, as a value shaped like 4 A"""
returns 25 A
